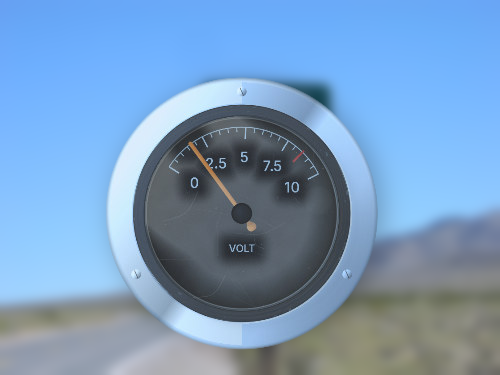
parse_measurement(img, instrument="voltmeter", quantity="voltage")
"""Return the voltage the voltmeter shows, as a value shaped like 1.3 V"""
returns 1.75 V
